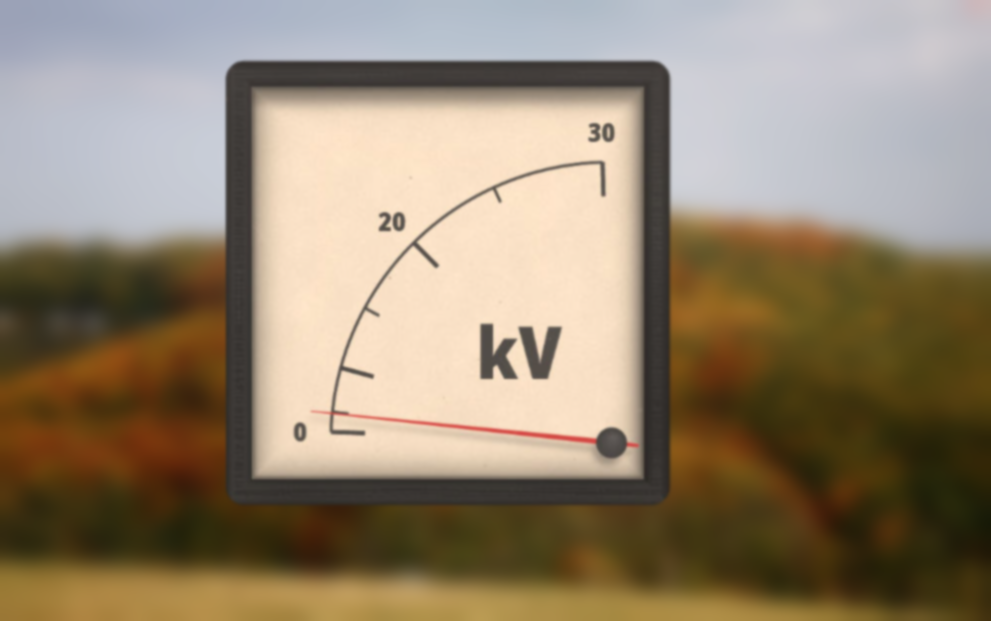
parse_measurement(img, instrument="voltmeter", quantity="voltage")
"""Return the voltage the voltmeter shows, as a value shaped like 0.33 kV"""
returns 5 kV
